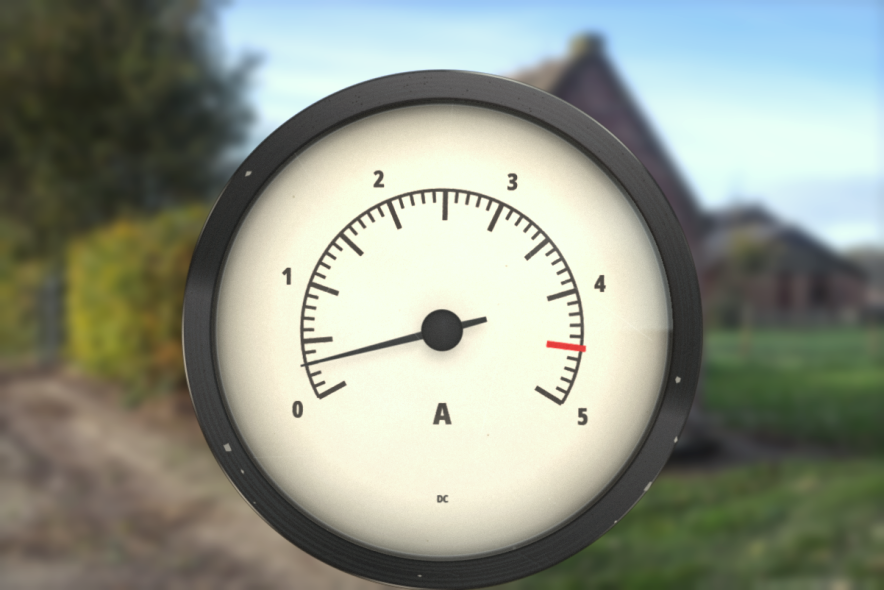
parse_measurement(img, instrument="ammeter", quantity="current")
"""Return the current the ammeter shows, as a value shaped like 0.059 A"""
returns 0.3 A
